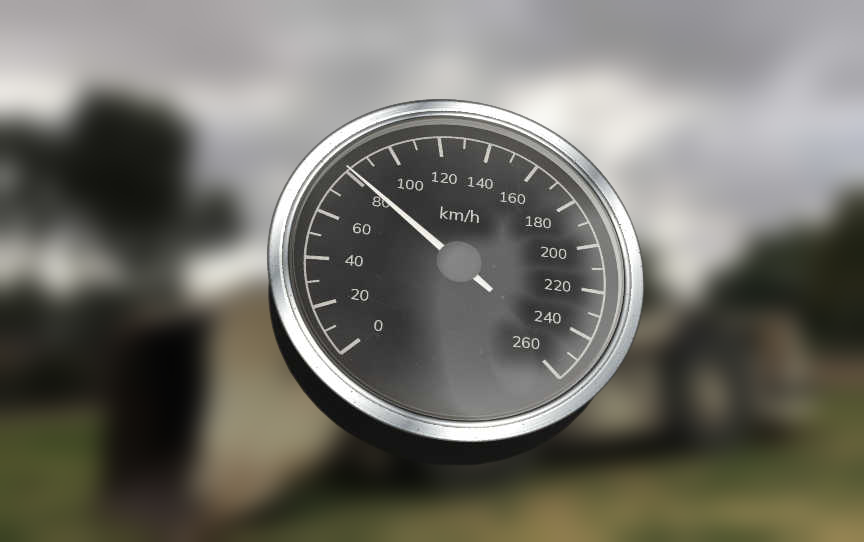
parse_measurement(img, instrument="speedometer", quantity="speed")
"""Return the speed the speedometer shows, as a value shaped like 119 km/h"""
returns 80 km/h
